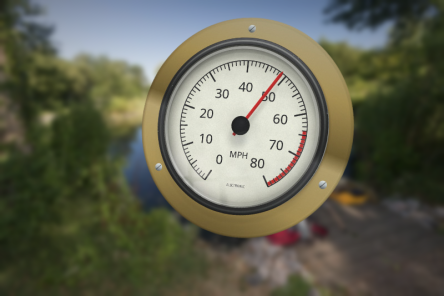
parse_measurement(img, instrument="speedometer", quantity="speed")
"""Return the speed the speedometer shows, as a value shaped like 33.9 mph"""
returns 49 mph
